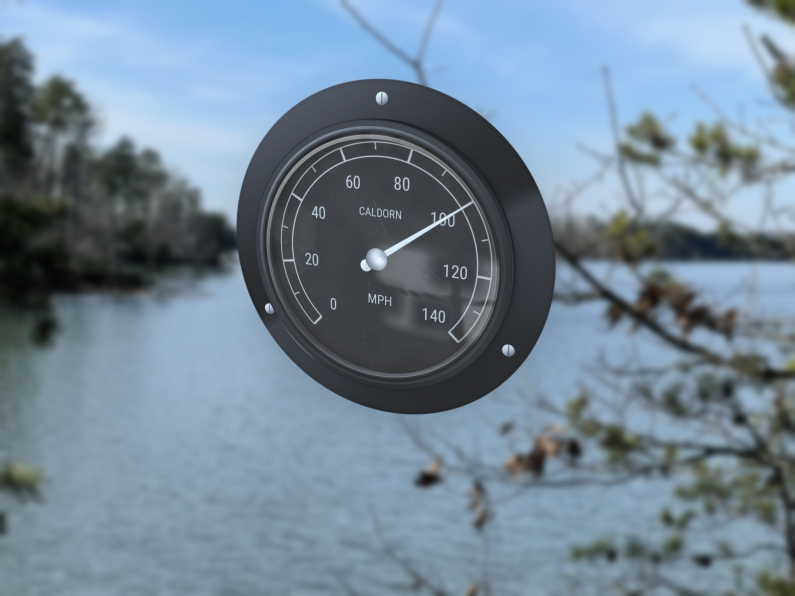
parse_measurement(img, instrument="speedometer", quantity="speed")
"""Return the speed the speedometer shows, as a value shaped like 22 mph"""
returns 100 mph
